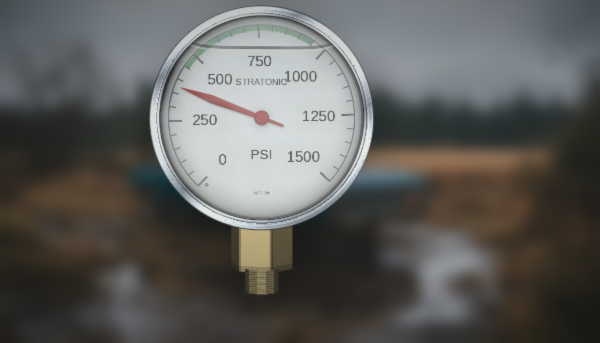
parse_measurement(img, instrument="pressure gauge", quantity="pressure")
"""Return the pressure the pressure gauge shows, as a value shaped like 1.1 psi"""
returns 375 psi
